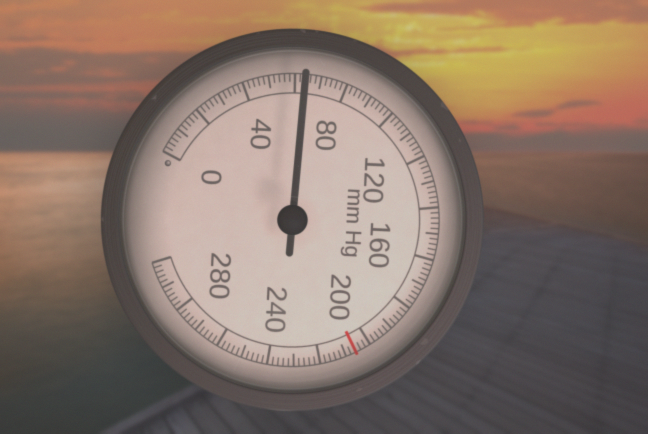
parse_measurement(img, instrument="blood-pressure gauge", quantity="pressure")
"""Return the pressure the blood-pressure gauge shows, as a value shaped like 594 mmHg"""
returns 64 mmHg
